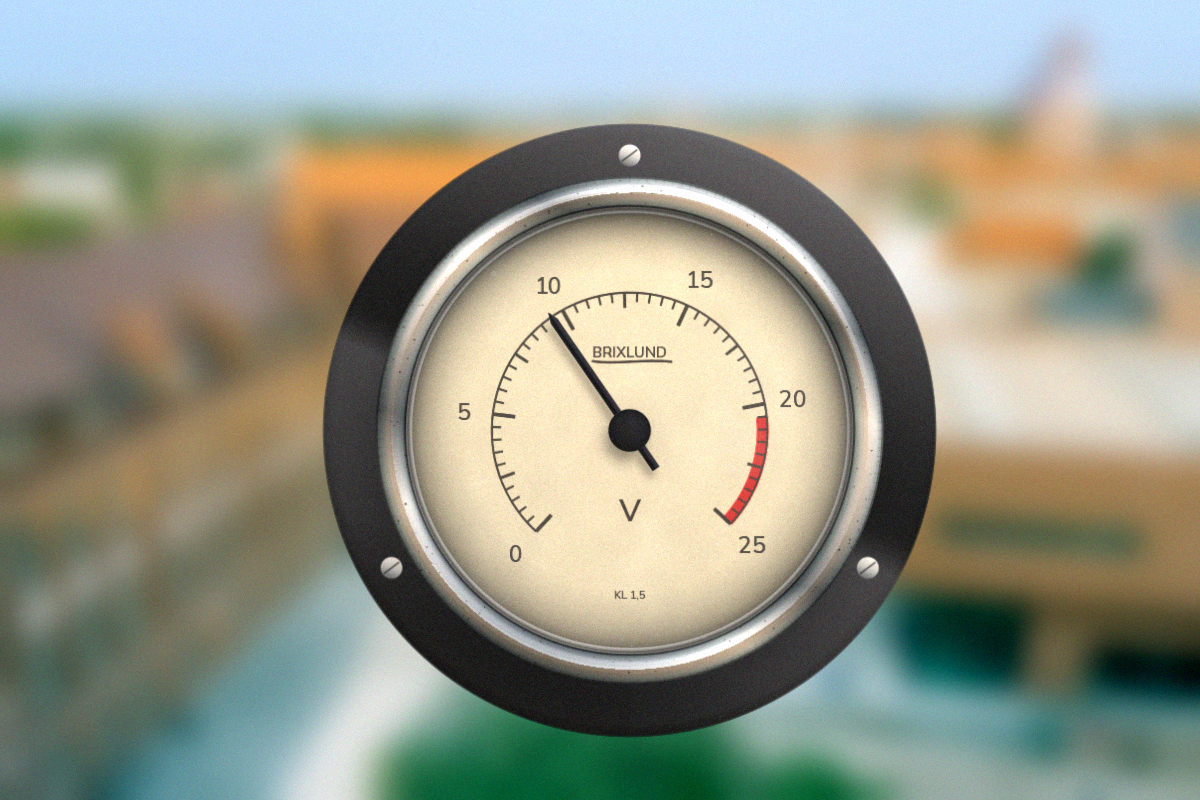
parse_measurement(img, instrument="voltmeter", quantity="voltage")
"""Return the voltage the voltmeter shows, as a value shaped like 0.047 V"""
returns 9.5 V
